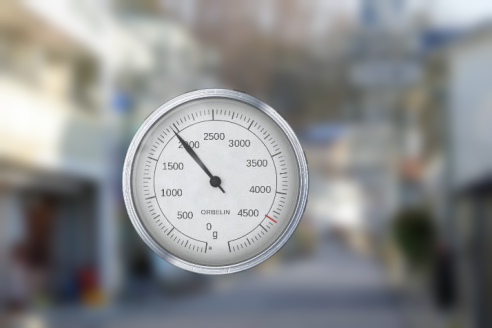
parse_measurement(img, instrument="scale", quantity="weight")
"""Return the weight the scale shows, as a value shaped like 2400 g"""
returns 1950 g
